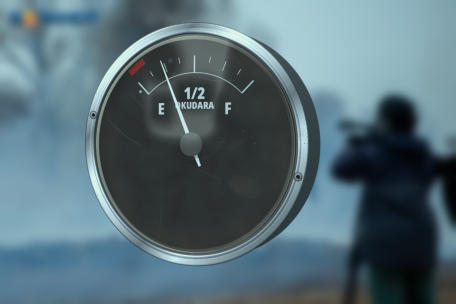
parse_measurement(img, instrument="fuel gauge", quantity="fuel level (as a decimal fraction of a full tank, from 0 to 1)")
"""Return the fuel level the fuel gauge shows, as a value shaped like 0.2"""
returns 0.25
